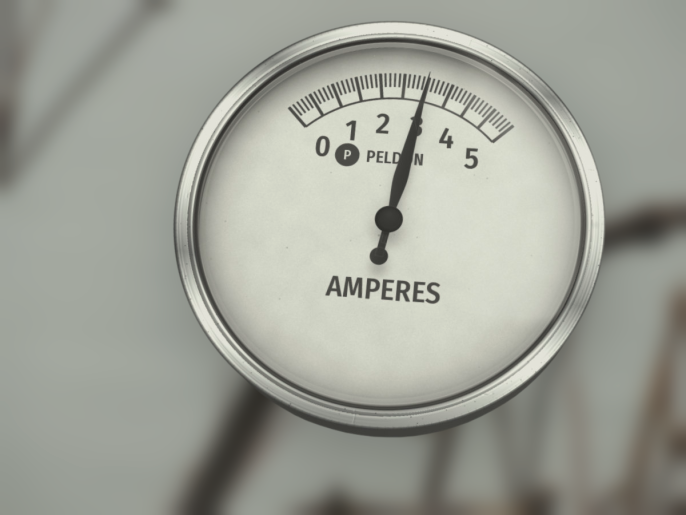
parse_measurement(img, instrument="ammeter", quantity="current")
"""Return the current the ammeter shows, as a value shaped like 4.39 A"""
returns 3 A
